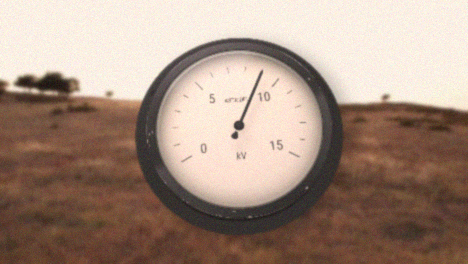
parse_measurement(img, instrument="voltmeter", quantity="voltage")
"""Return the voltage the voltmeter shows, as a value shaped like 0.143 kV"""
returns 9 kV
